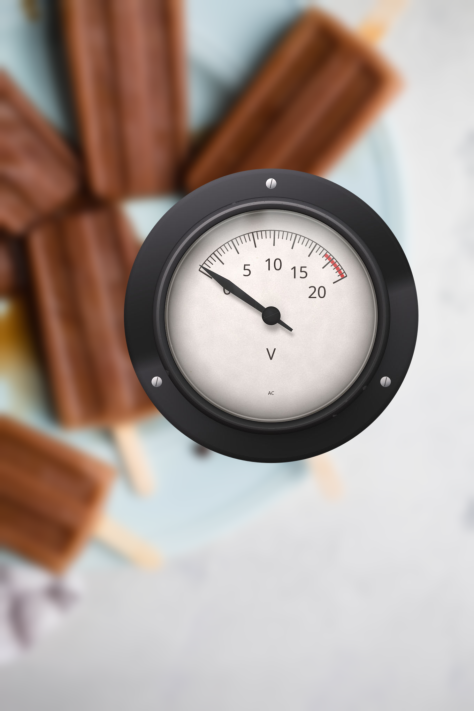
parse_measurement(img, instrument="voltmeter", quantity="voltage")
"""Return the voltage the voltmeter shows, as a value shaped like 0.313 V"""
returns 0.5 V
